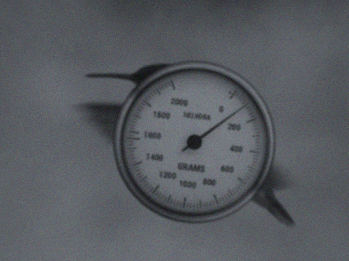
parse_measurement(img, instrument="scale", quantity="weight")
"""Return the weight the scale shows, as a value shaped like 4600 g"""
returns 100 g
